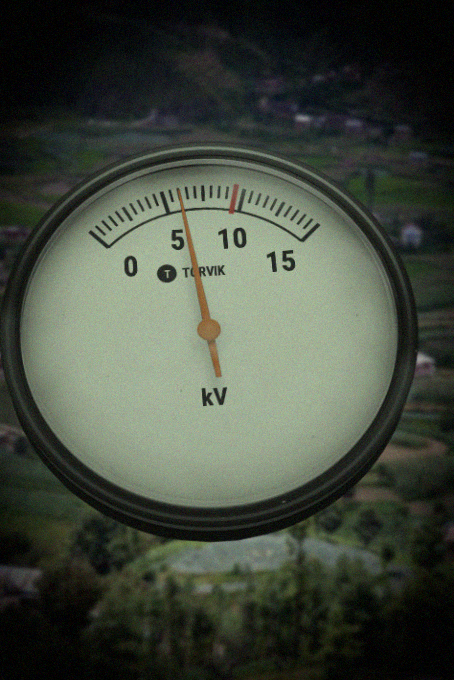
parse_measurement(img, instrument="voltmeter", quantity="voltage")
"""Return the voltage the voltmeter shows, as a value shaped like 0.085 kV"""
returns 6 kV
